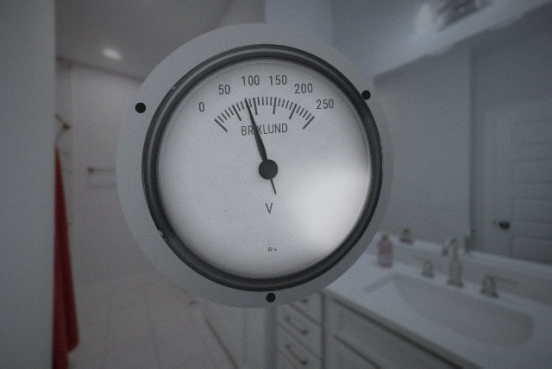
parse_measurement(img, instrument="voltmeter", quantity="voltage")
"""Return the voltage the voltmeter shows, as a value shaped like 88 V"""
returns 80 V
